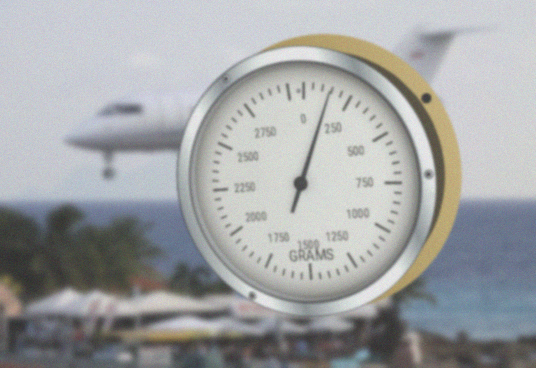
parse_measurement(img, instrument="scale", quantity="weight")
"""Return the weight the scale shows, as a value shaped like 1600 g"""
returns 150 g
